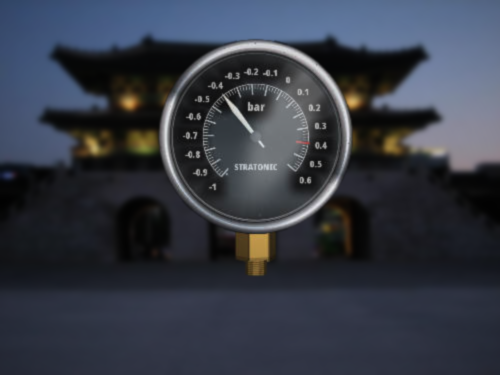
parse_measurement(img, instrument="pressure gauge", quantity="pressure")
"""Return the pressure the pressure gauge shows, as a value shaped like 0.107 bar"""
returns -0.4 bar
